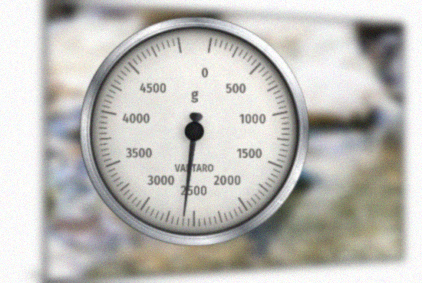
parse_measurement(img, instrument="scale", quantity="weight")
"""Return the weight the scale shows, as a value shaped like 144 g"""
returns 2600 g
